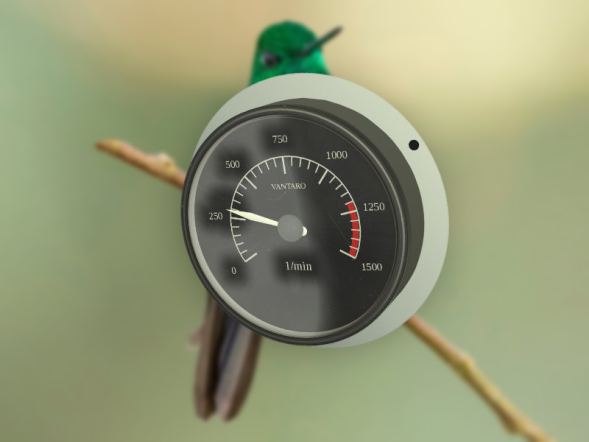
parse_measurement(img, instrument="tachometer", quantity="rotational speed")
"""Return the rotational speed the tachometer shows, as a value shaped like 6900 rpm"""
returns 300 rpm
